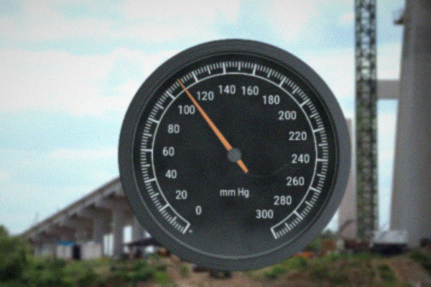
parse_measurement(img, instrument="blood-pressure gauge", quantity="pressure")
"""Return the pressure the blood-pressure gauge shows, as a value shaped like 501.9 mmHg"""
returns 110 mmHg
